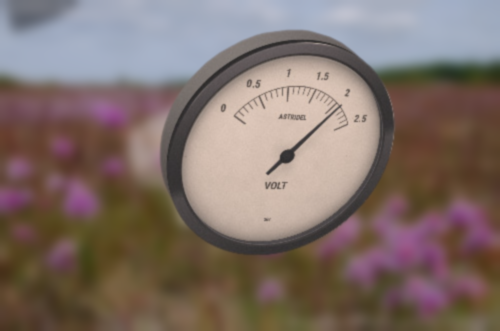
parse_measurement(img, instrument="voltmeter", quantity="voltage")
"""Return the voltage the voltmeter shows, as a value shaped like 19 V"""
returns 2 V
